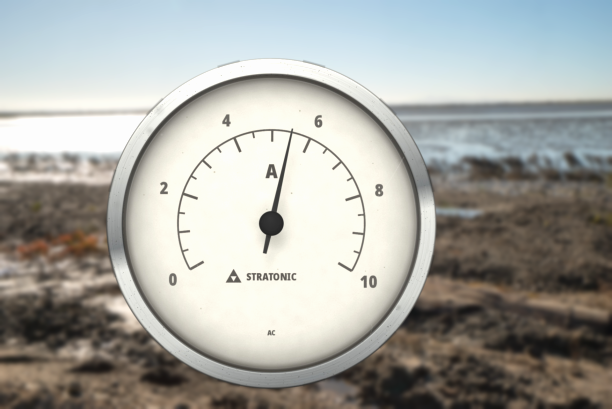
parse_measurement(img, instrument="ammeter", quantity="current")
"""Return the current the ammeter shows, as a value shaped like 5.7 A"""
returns 5.5 A
